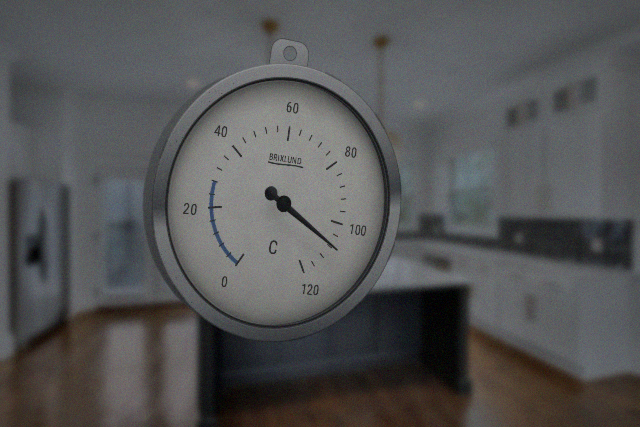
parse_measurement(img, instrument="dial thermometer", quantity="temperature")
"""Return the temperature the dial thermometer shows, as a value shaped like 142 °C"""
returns 108 °C
